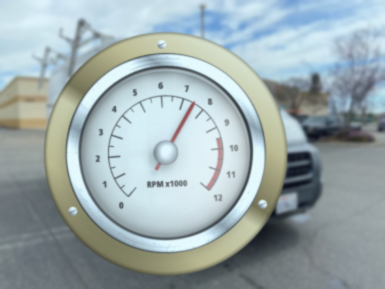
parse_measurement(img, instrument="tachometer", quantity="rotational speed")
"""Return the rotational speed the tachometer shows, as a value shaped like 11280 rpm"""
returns 7500 rpm
